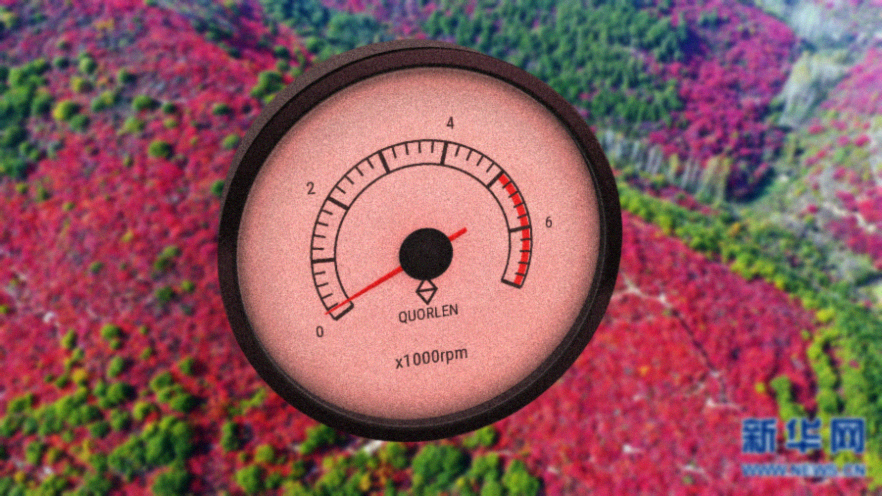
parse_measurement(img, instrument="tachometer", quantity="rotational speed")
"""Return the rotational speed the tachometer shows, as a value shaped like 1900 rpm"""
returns 200 rpm
